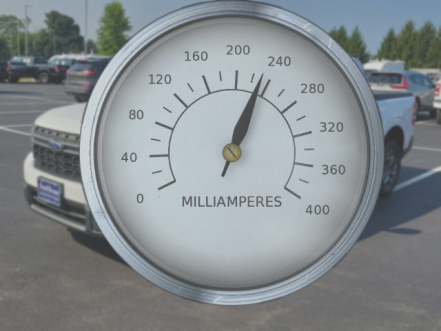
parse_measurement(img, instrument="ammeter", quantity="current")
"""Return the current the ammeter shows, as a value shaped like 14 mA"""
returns 230 mA
